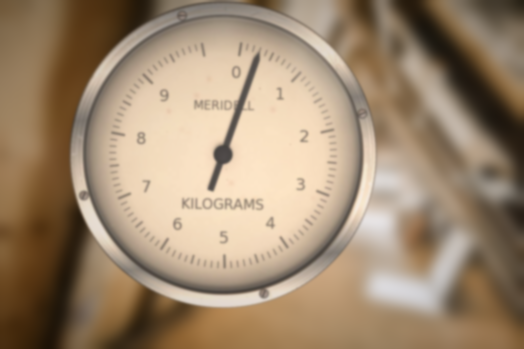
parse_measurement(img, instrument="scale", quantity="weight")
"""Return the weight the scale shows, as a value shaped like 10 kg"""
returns 0.3 kg
